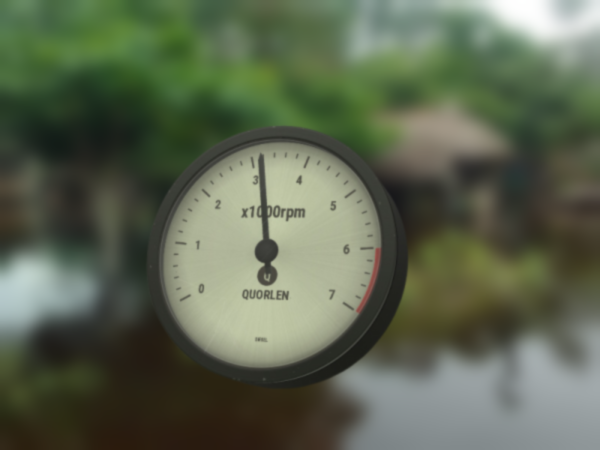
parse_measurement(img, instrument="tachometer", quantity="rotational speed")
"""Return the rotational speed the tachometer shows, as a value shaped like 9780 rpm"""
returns 3200 rpm
